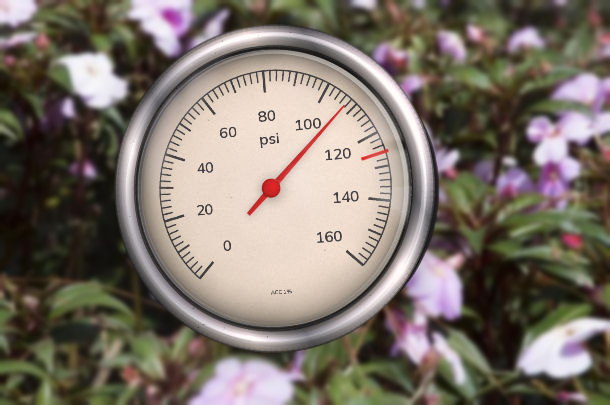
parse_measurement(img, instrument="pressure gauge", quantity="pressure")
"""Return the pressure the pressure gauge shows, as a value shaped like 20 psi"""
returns 108 psi
